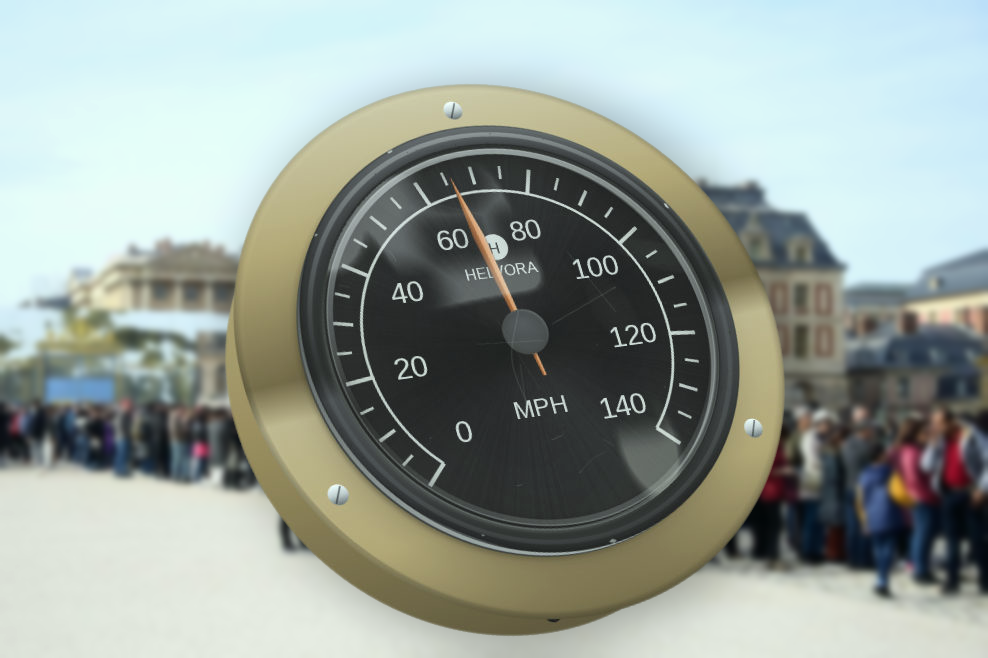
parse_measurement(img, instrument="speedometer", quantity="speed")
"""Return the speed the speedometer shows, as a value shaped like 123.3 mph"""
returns 65 mph
